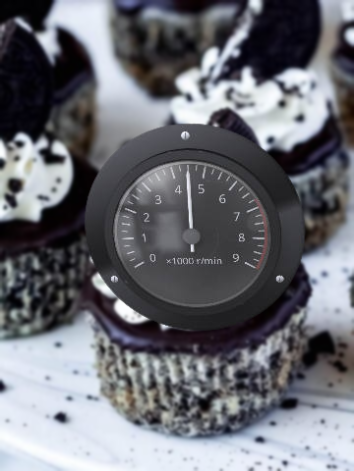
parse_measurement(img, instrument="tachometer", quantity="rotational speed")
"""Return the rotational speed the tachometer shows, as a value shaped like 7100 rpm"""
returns 4500 rpm
